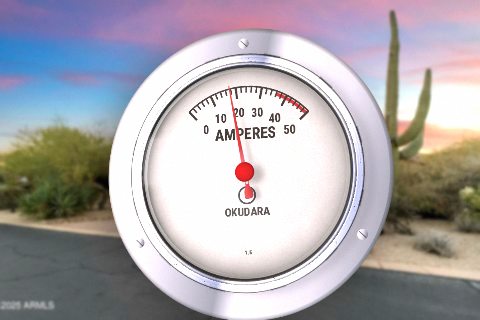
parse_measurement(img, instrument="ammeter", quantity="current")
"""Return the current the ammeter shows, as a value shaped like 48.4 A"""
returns 18 A
